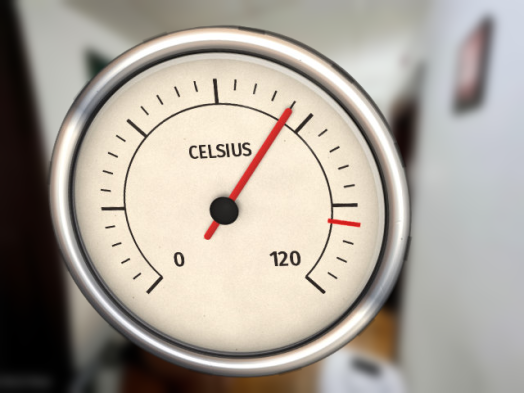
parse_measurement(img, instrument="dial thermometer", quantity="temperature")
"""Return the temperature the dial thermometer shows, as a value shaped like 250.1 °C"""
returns 76 °C
